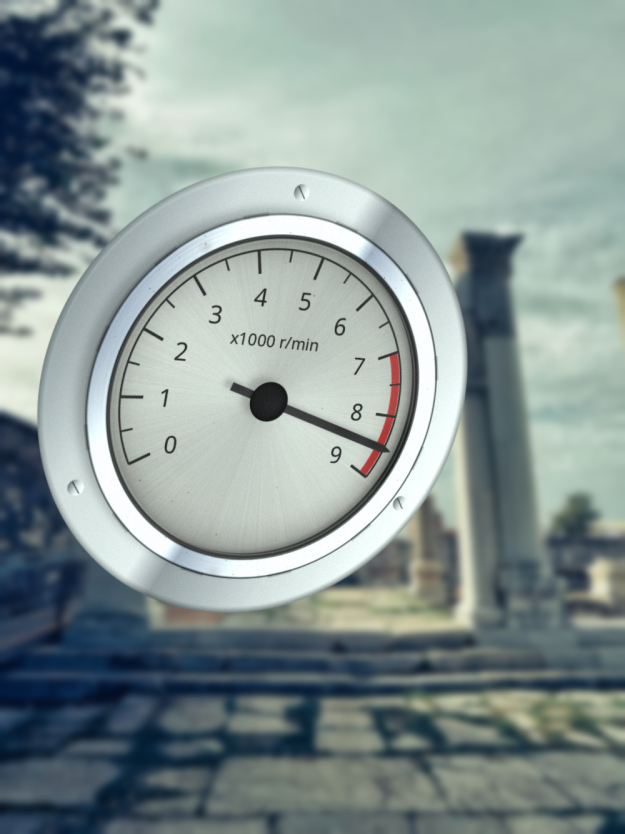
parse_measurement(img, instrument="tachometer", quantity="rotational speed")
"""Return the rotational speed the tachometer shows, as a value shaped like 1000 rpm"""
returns 8500 rpm
